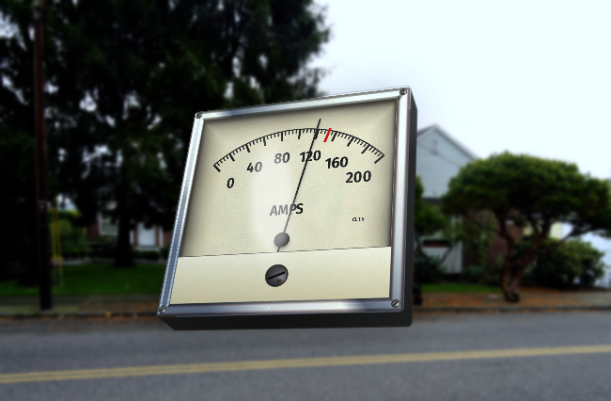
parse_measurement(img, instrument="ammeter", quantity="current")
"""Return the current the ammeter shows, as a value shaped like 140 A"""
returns 120 A
